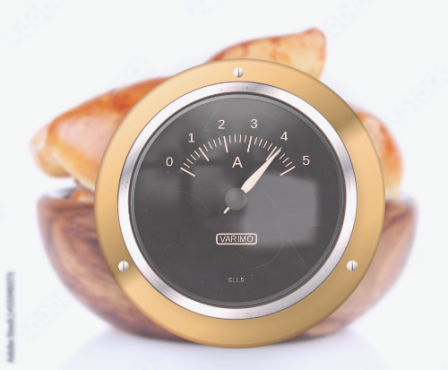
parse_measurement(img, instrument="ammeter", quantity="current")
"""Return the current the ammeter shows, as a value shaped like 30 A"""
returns 4.2 A
